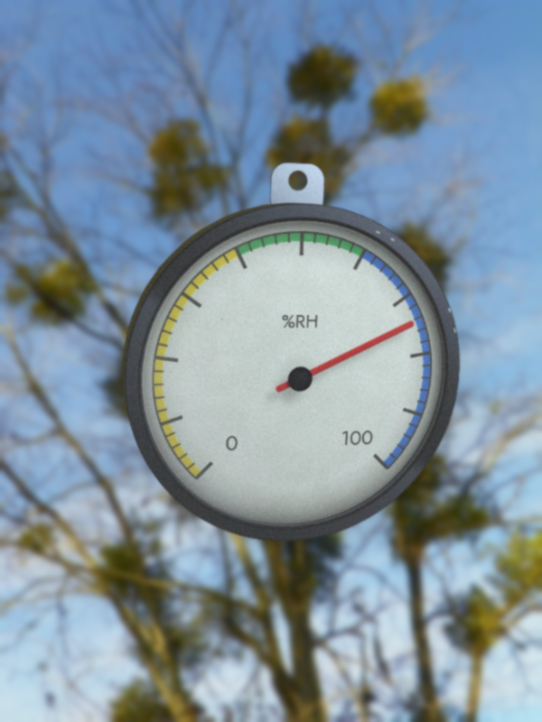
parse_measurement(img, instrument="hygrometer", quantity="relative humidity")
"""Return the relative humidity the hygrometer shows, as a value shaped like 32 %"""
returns 74 %
